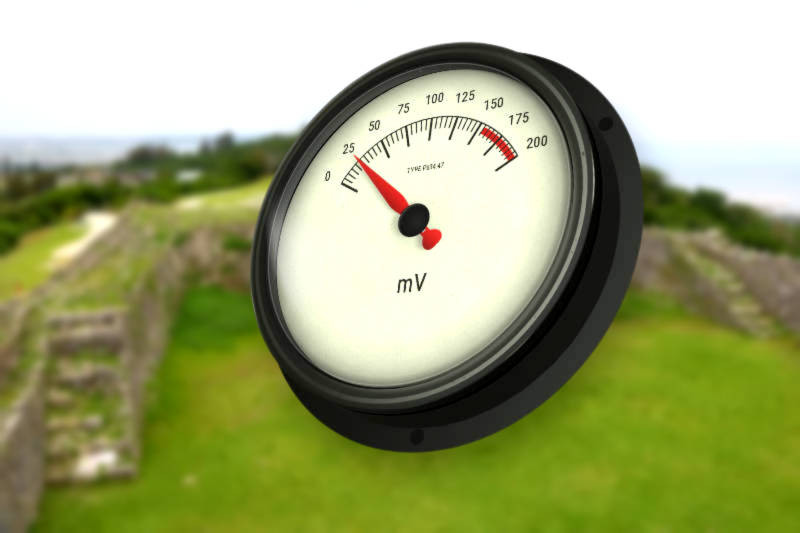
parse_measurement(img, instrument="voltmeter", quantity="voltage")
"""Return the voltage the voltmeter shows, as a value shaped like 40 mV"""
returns 25 mV
